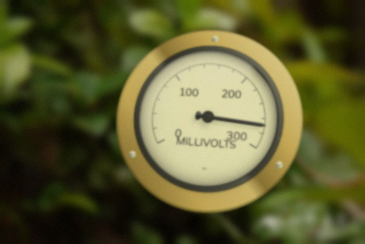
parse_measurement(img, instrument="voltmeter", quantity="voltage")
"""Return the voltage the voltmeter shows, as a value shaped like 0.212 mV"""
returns 270 mV
